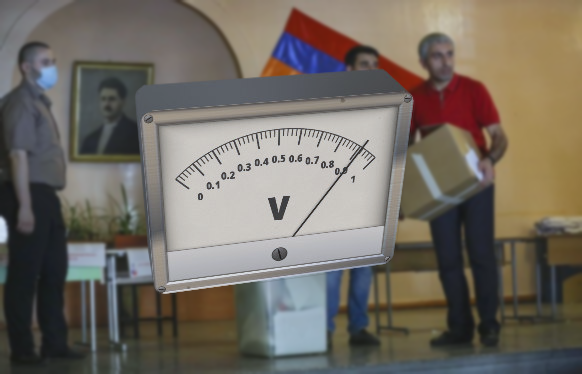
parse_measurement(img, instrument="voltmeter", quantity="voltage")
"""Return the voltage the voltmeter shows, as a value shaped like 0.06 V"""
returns 0.9 V
